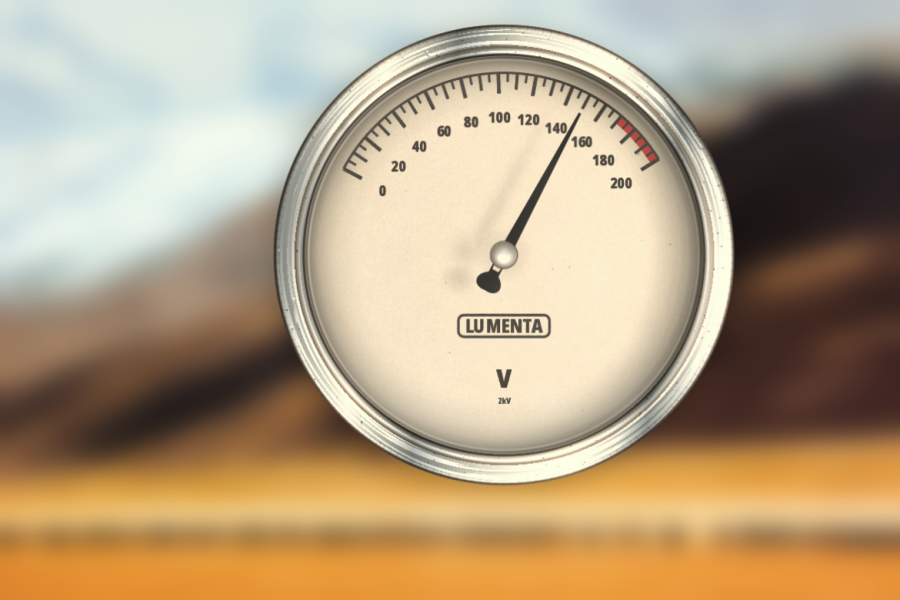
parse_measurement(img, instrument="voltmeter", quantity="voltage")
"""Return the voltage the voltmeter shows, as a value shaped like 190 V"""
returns 150 V
